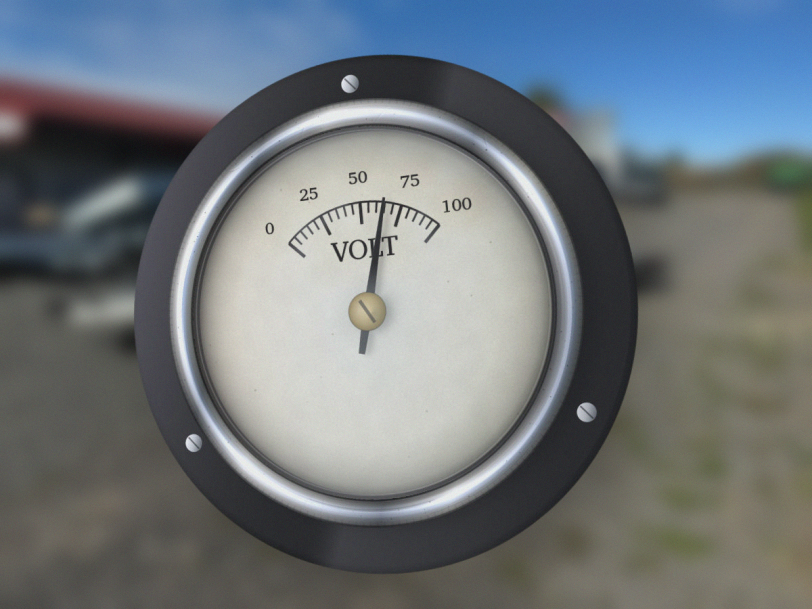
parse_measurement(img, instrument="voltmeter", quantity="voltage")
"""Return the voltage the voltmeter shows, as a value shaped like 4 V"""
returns 65 V
